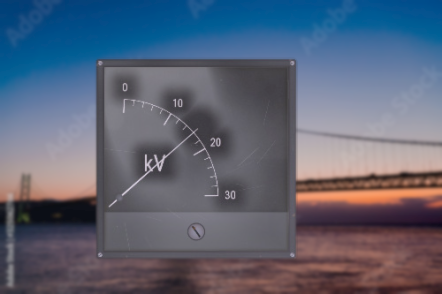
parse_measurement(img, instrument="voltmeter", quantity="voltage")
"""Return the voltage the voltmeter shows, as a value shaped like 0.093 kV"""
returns 16 kV
